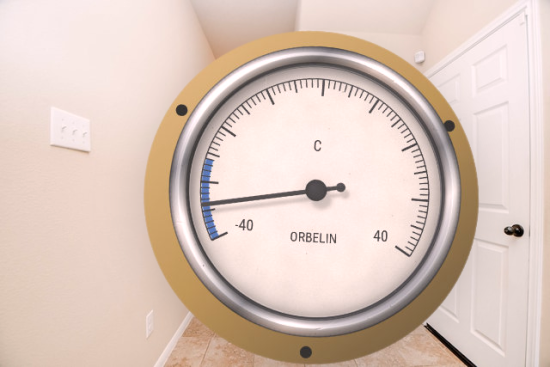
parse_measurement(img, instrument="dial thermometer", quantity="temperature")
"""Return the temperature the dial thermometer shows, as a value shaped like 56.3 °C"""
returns -34 °C
